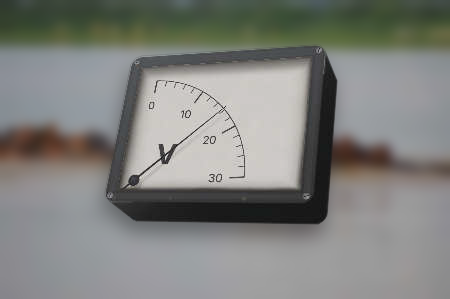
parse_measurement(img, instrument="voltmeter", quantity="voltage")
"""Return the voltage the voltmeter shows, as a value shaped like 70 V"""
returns 16 V
